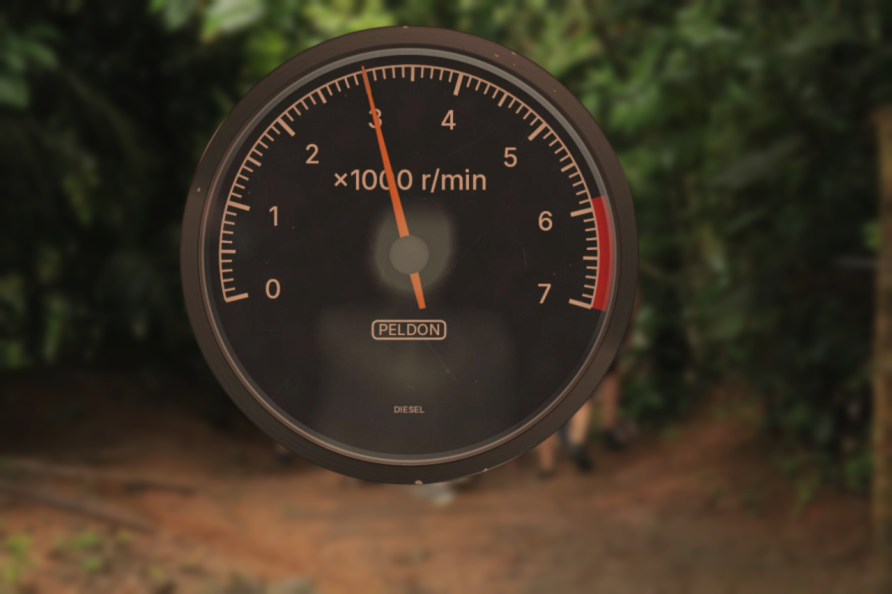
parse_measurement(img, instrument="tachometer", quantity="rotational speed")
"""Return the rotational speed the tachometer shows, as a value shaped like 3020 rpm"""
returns 3000 rpm
